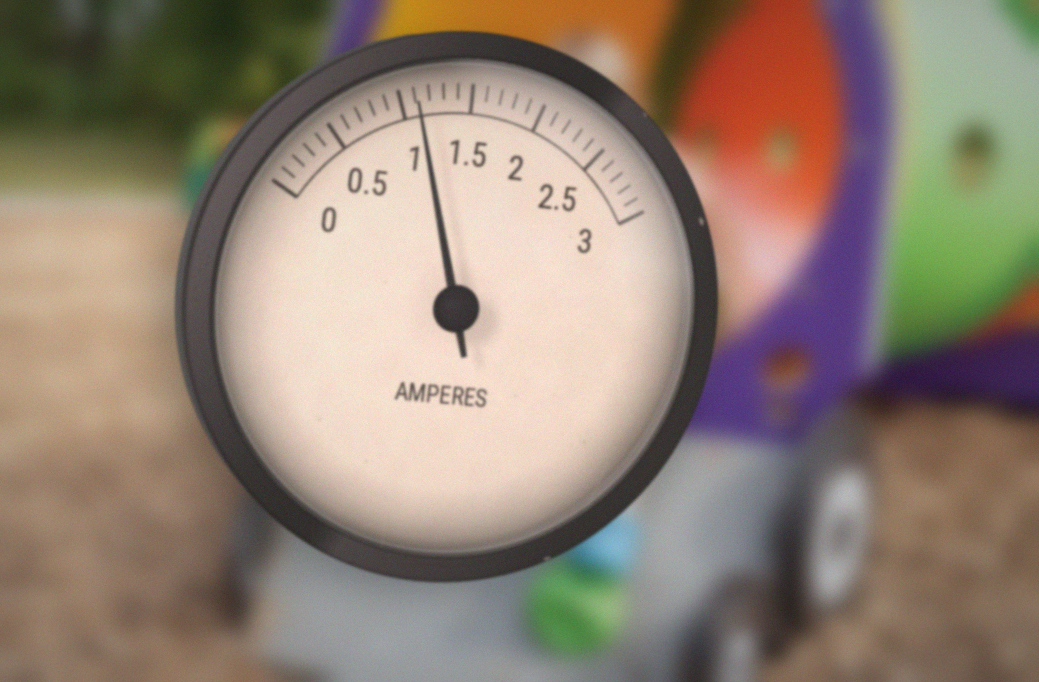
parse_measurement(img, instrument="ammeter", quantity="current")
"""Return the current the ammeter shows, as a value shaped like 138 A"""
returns 1.1 A
